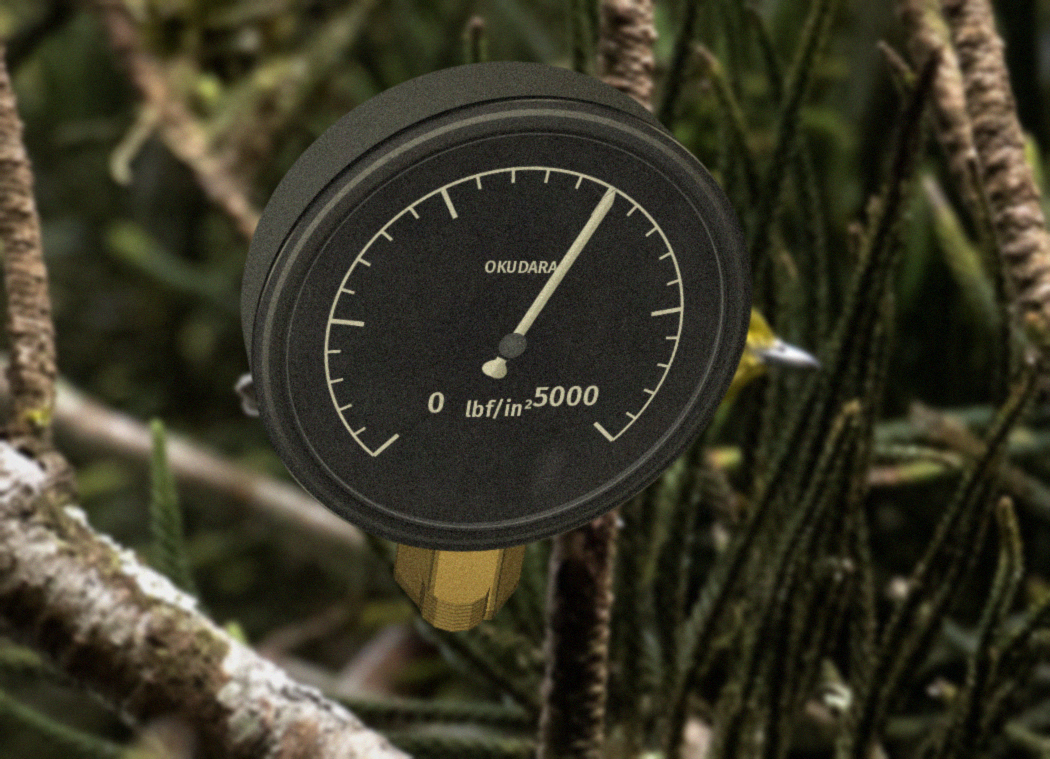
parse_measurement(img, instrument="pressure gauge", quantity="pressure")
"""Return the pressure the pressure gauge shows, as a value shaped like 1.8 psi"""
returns 3000 psi
